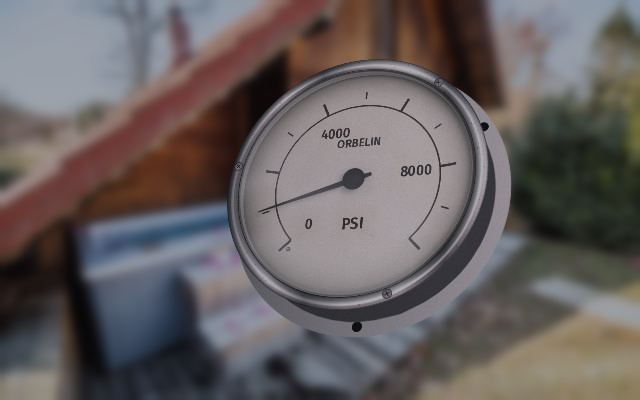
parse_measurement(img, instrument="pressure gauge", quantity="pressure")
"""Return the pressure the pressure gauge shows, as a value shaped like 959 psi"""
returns 1000 psi
